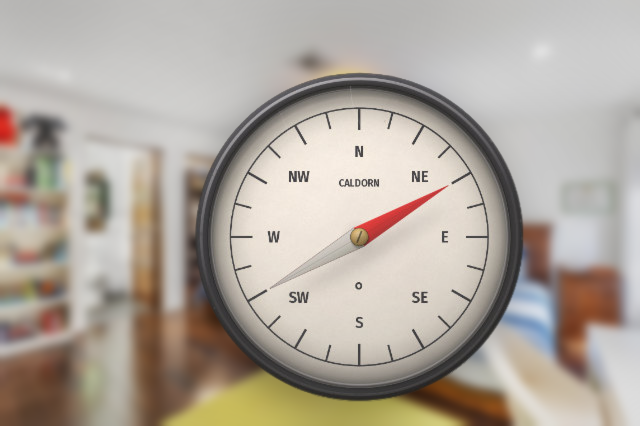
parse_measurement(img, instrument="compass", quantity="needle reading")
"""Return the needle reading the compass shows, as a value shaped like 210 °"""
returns 60 °
